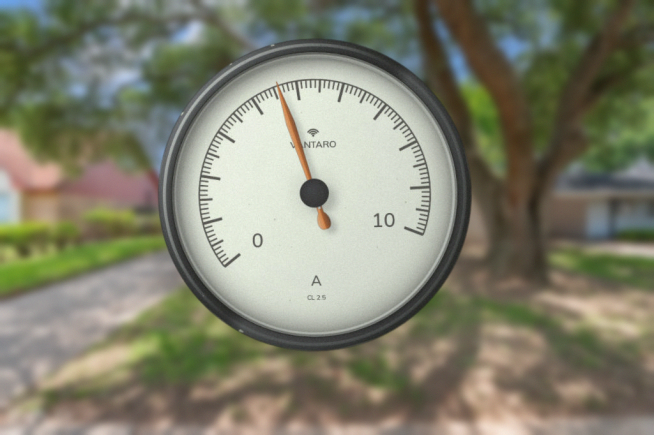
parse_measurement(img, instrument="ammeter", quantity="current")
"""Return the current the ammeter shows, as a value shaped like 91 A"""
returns 4.6 A
